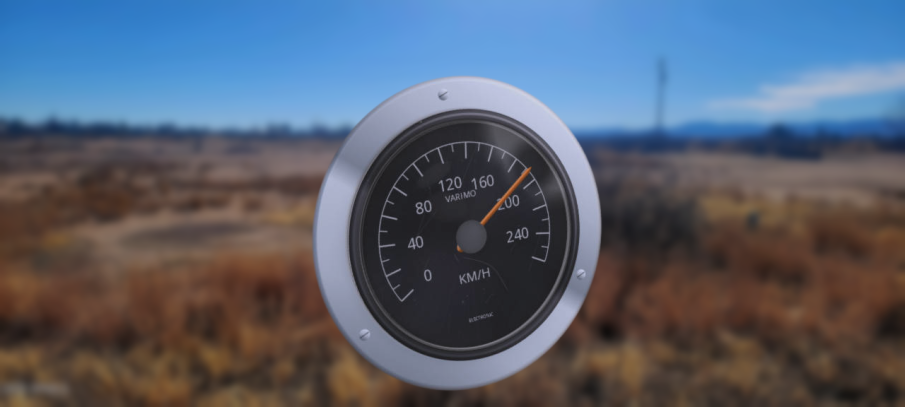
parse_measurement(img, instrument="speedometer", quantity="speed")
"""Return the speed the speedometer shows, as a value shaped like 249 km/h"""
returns 190 km/h
